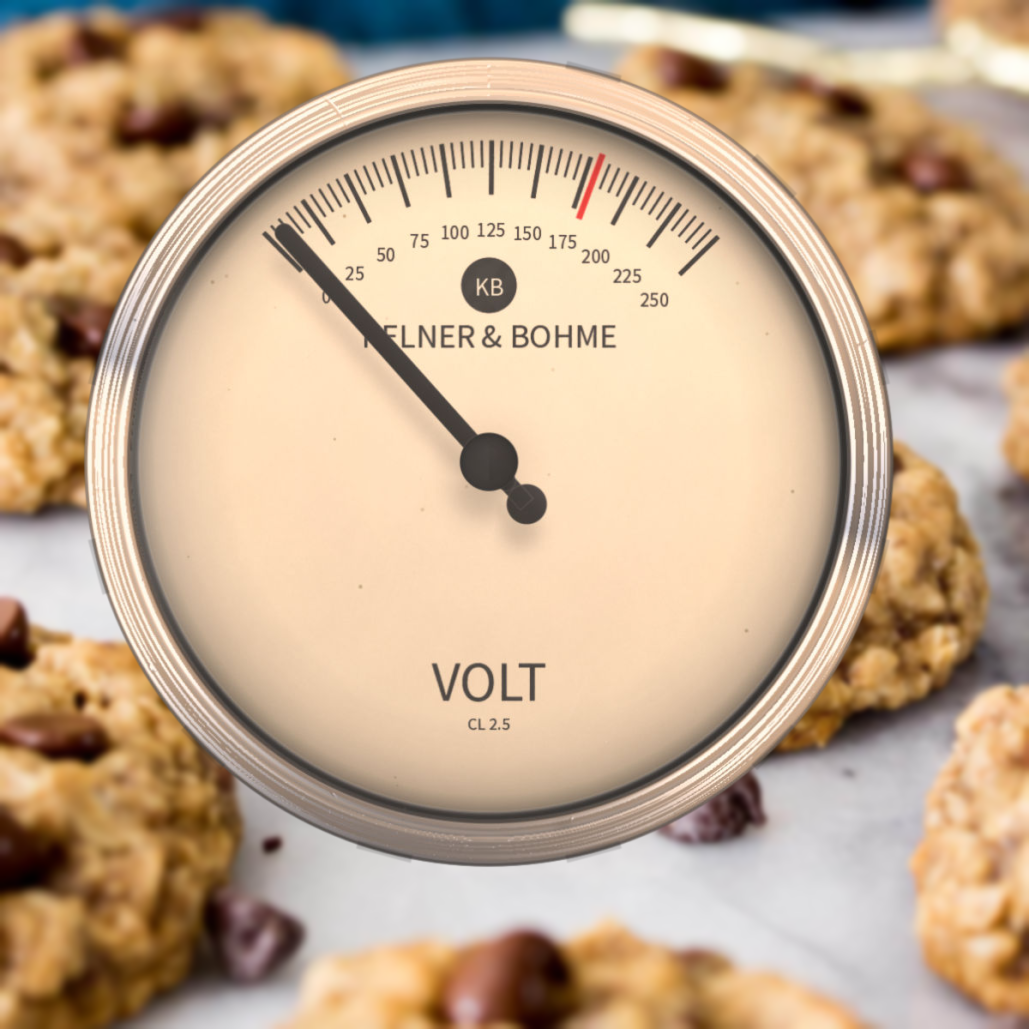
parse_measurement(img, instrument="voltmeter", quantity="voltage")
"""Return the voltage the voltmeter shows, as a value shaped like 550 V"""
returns 7.5 V
